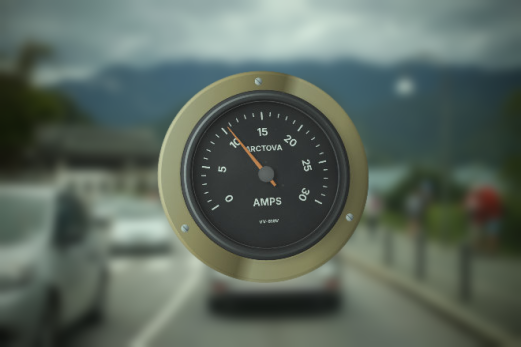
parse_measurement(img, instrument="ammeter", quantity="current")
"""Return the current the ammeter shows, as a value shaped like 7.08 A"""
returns 10.5 A
